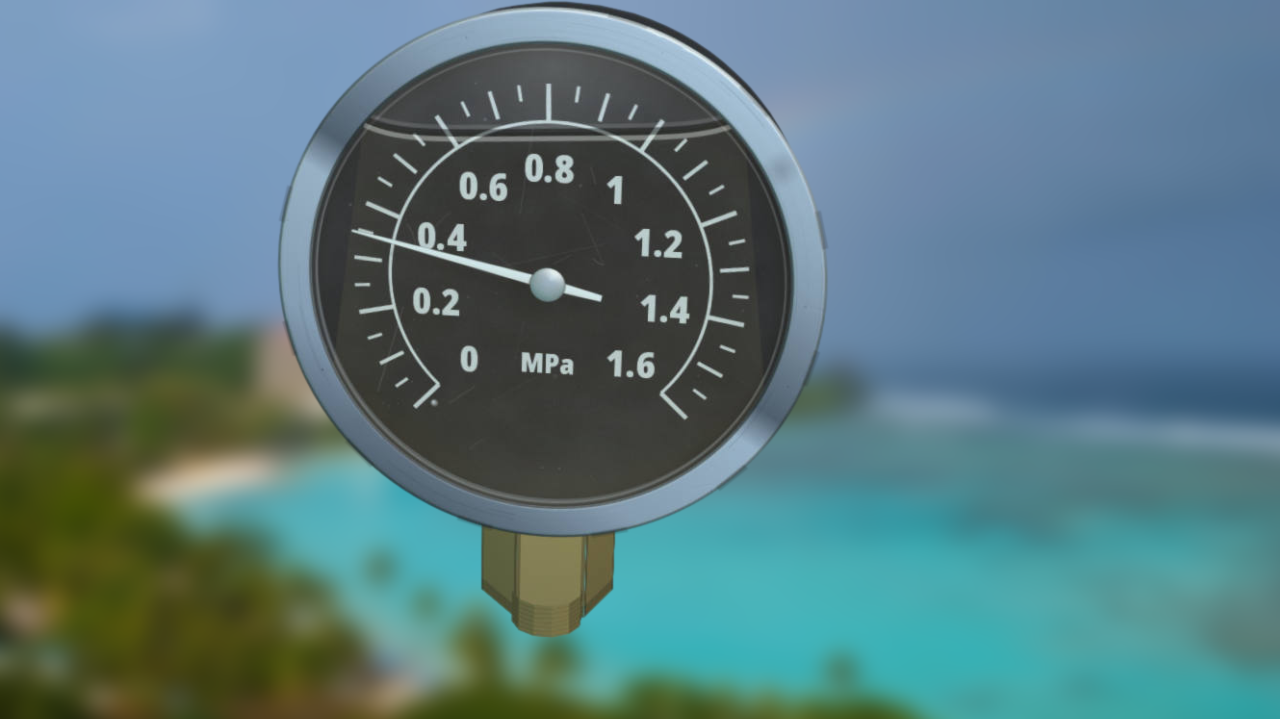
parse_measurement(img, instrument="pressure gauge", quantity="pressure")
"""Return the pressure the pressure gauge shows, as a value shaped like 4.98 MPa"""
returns 0.35 MPa
